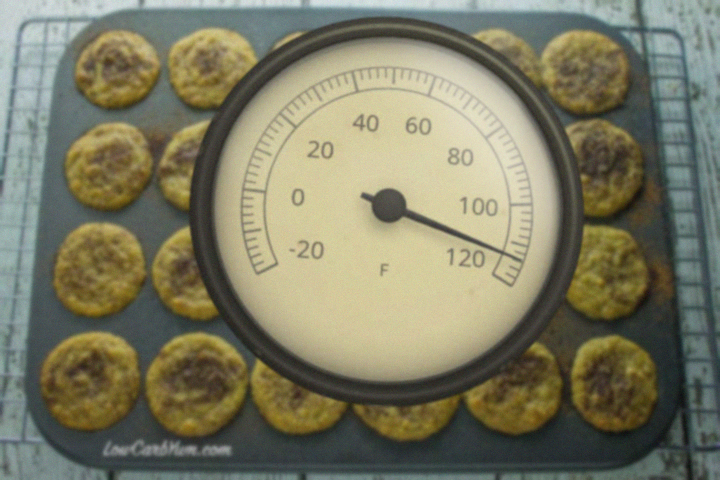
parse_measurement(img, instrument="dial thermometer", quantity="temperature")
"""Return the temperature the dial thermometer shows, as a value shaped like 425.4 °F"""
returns 114 °F
